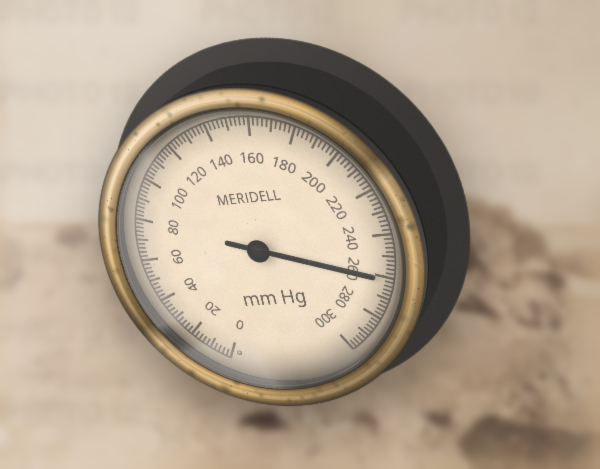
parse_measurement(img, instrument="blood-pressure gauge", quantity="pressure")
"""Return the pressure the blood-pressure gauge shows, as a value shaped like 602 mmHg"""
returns 260 mmHg
